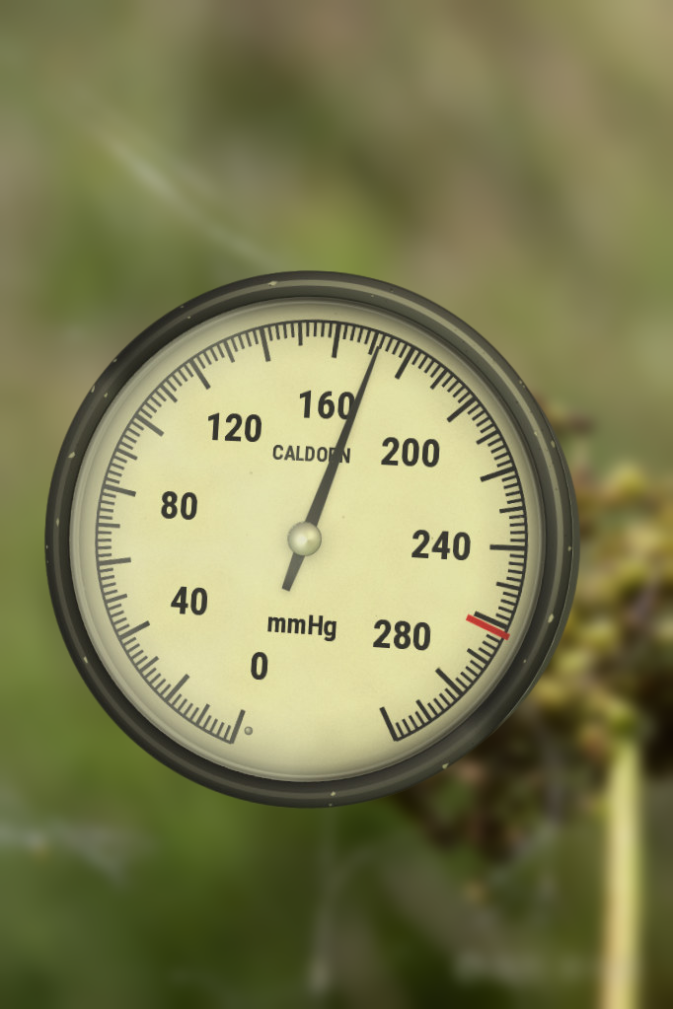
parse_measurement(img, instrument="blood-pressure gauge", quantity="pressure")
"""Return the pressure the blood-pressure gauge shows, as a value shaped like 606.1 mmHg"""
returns 172 mmHg
